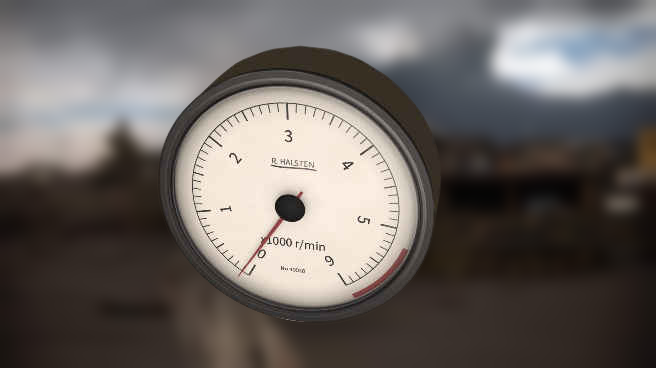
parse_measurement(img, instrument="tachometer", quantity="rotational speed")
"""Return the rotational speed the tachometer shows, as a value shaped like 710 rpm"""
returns 100 rpm
